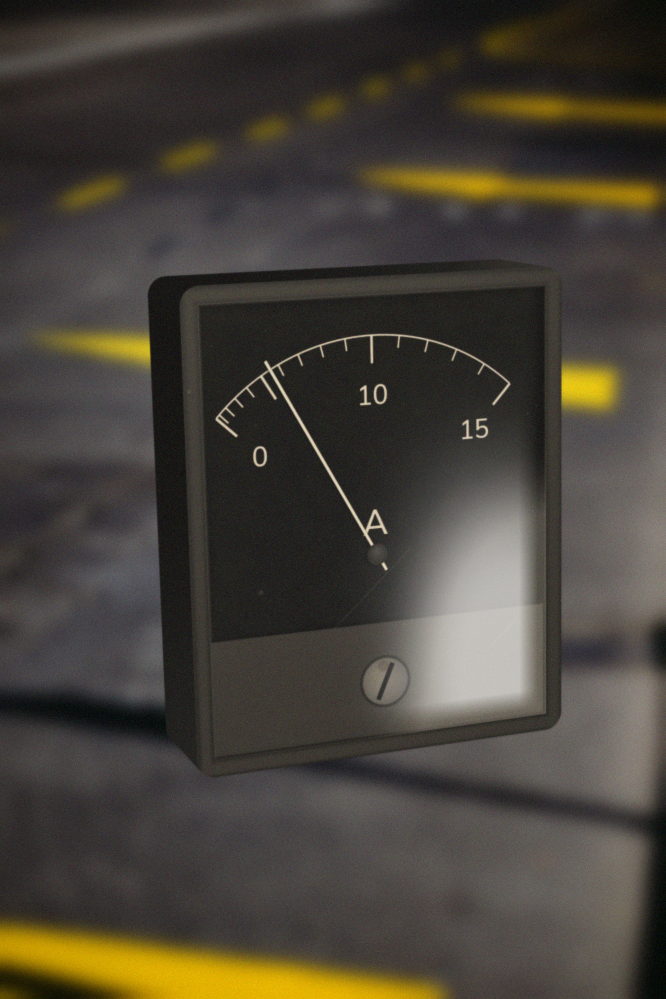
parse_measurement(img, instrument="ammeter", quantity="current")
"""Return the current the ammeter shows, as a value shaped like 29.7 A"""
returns 5.5 A
